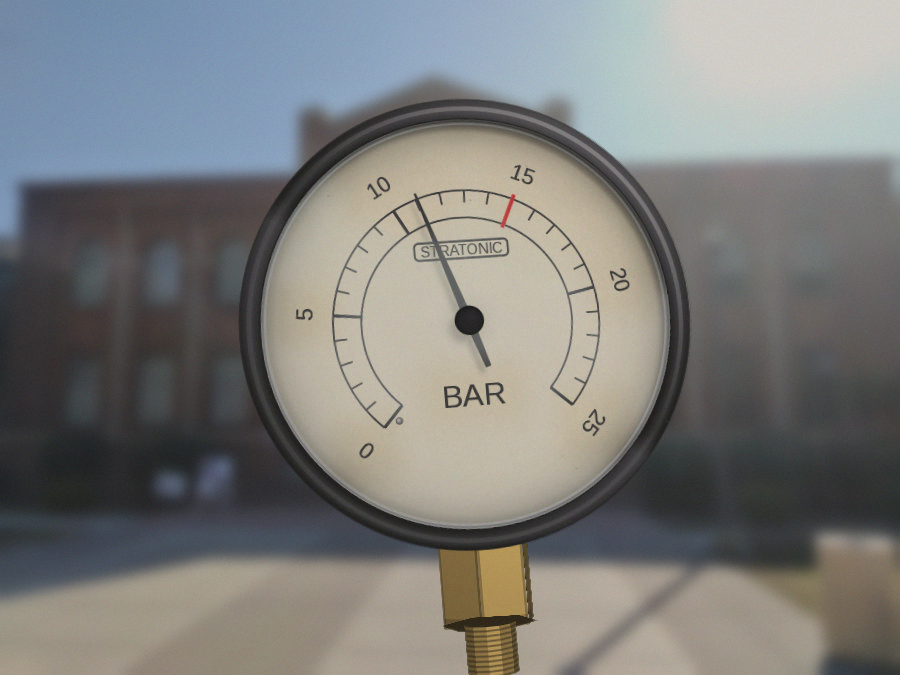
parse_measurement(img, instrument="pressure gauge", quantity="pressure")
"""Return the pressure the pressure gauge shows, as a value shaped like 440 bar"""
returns 11 bar
